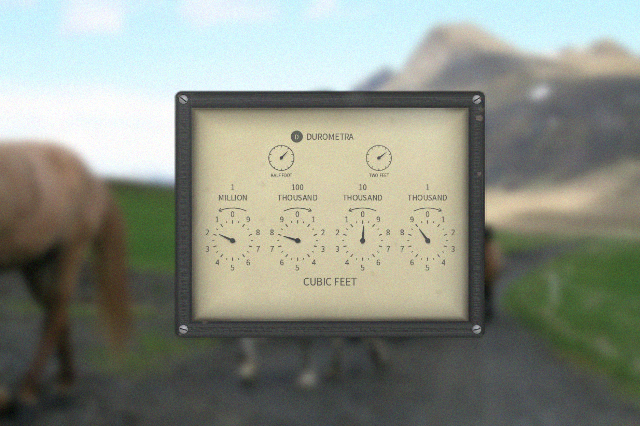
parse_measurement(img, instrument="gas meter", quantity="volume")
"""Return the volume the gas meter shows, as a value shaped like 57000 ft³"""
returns 179900 ft³
